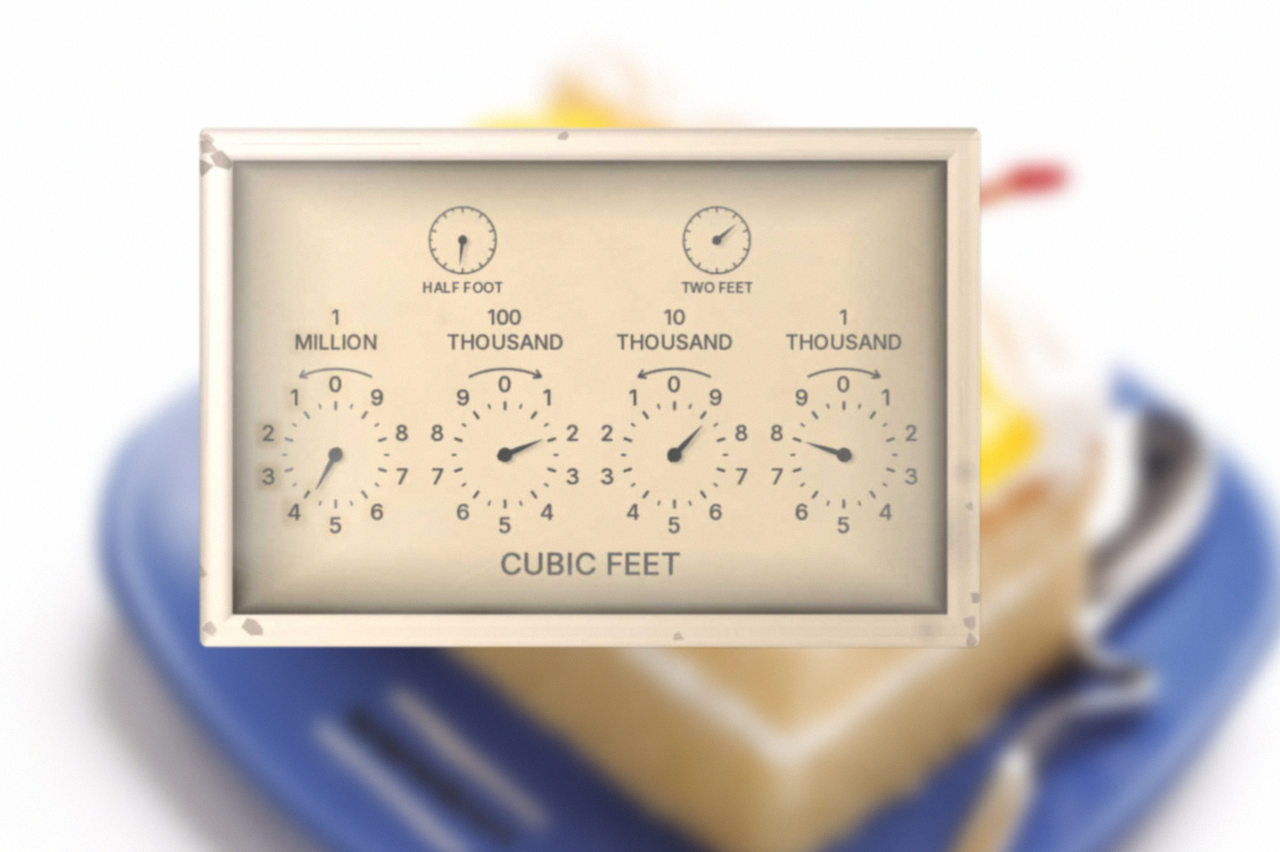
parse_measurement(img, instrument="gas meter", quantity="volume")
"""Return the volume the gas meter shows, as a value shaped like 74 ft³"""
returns 418800 ft³
